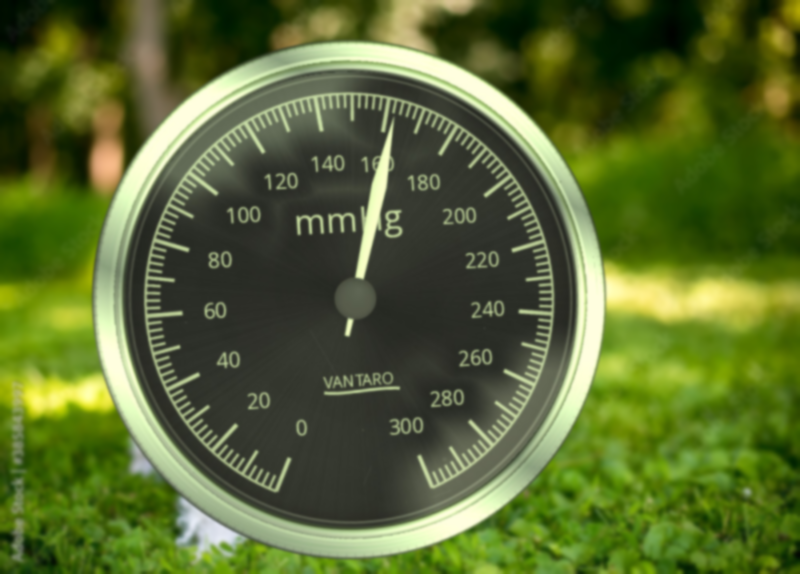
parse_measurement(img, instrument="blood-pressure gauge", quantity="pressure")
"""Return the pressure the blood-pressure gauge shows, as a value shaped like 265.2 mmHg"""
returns 162 mmHg
